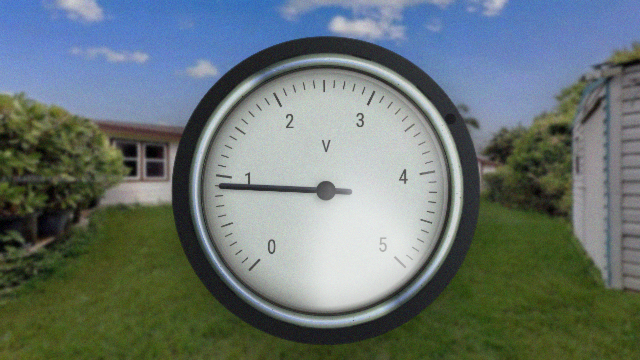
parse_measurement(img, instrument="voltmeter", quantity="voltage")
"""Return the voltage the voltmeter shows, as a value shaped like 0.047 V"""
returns 0.9 V
